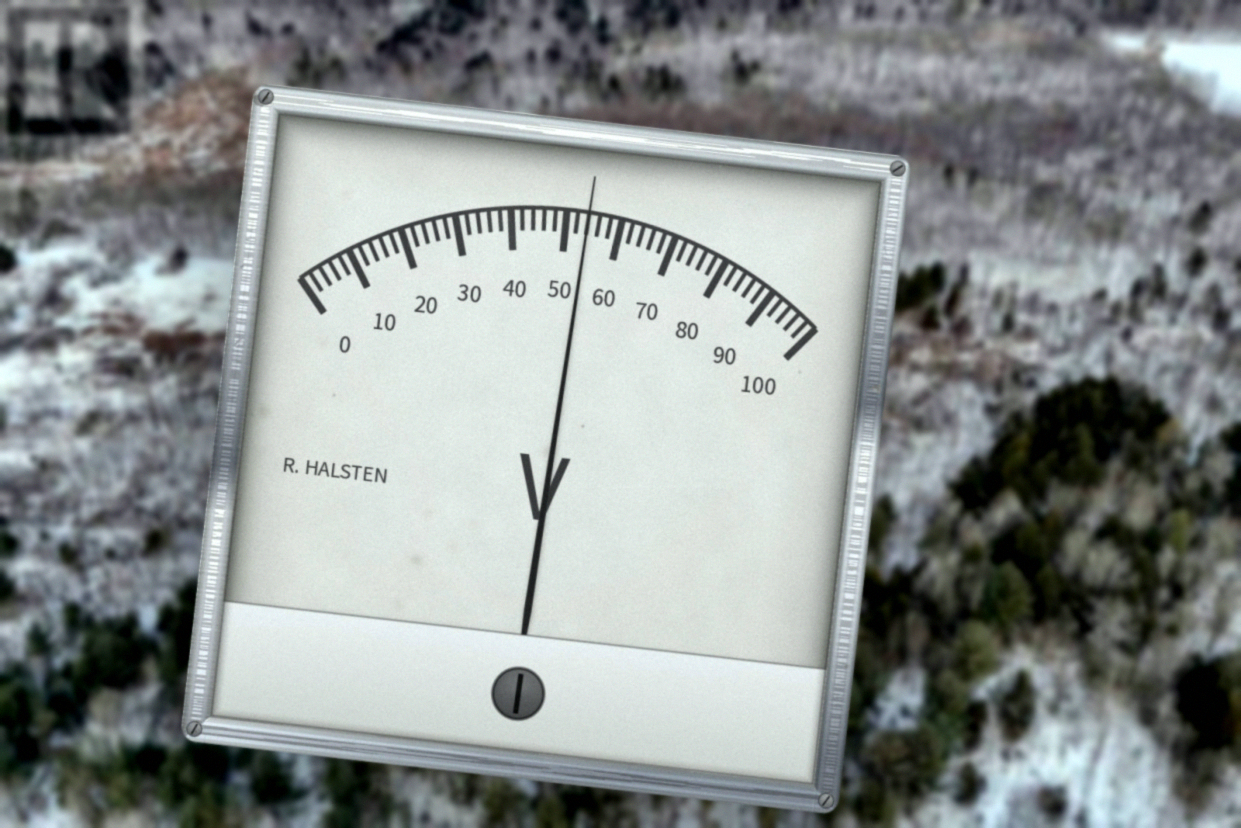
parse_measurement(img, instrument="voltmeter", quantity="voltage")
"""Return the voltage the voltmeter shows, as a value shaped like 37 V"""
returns 54 V
